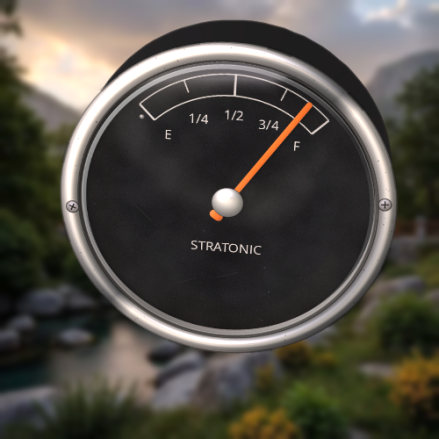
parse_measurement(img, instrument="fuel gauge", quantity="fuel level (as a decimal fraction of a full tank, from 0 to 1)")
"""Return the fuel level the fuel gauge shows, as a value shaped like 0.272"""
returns 0.875
